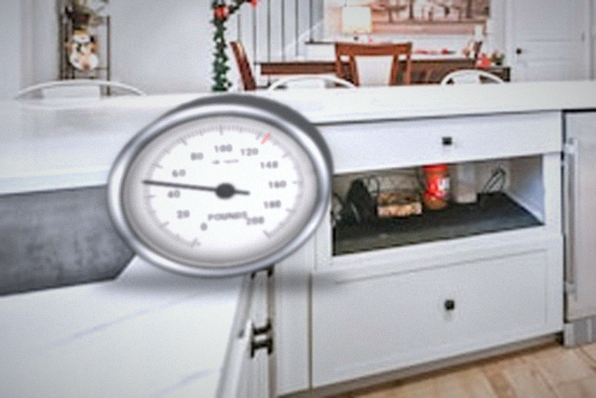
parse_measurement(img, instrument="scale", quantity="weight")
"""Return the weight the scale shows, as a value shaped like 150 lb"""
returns 50 lb
